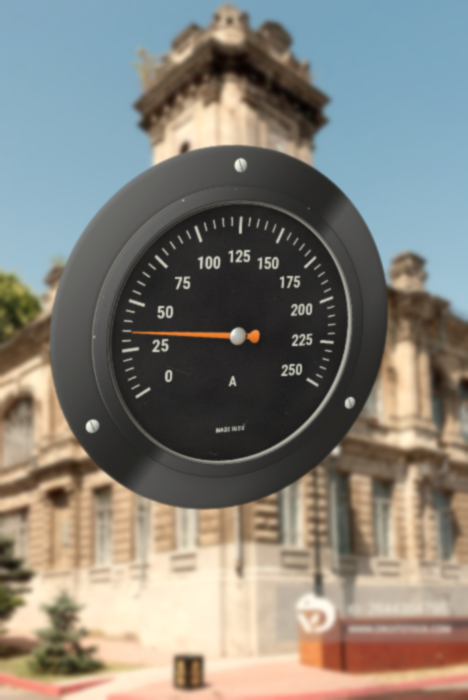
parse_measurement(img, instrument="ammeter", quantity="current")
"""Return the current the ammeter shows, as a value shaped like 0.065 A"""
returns 35 A
